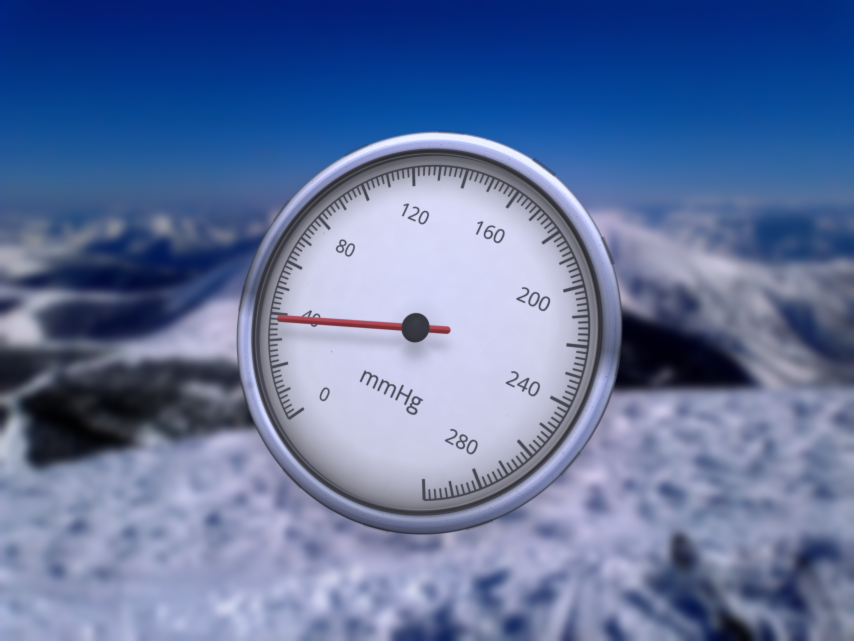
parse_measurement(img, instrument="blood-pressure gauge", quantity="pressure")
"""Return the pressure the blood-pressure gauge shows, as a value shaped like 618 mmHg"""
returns 38 mmHg
